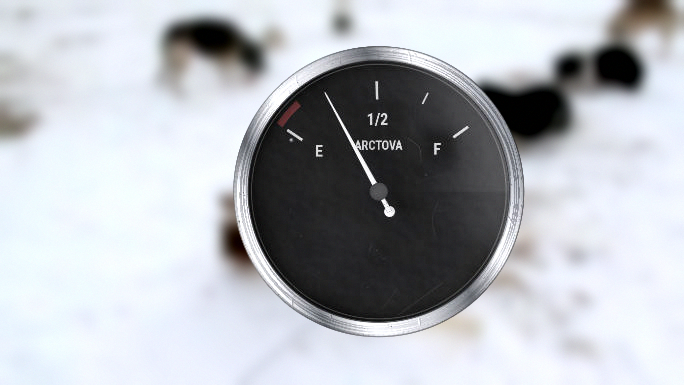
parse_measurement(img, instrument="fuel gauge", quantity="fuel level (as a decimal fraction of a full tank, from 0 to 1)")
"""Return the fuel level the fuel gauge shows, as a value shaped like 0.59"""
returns 0.25
